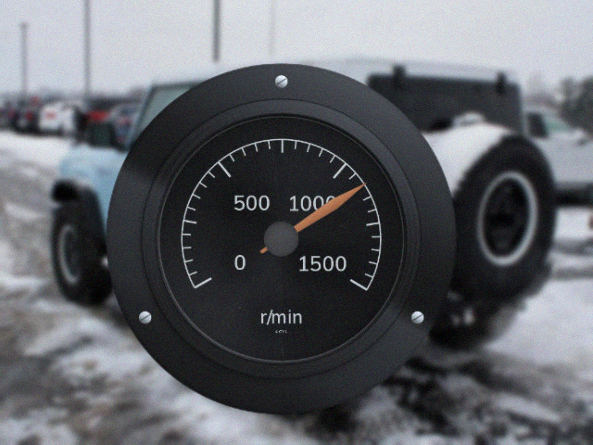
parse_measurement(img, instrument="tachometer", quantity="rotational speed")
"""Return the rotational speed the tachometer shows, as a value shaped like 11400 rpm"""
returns 1100 rpm
